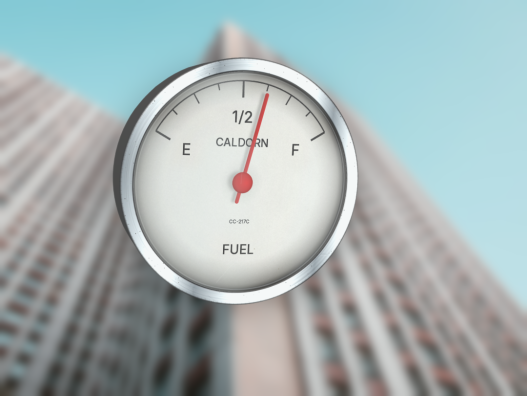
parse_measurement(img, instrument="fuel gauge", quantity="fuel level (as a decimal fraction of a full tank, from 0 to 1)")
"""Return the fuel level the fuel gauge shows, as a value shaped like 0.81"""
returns 0.625
